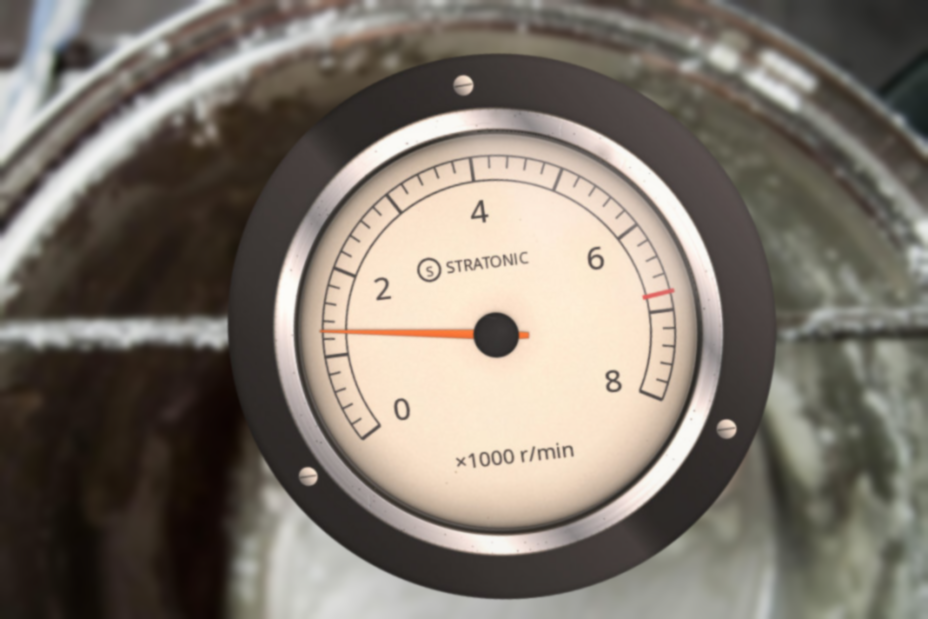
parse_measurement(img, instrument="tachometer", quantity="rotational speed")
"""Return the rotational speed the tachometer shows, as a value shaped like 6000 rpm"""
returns 1300 rpm
